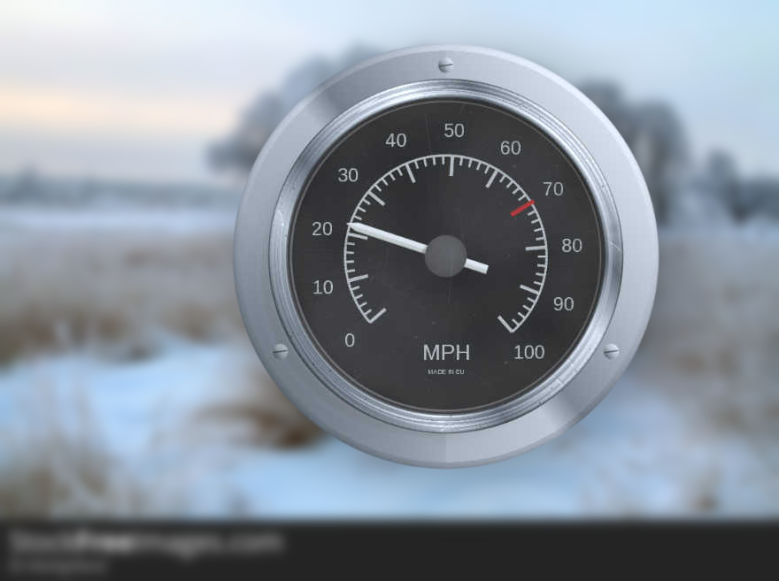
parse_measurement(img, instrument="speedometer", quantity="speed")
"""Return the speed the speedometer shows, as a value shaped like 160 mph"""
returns 22 mph
